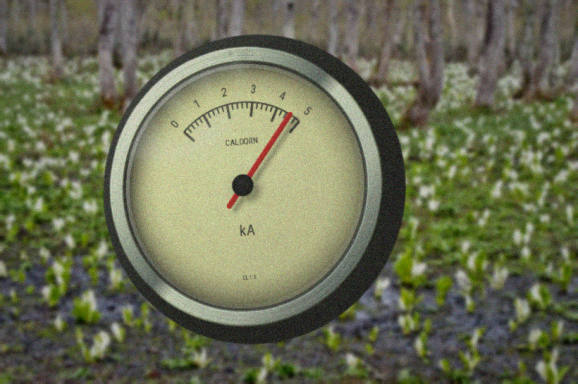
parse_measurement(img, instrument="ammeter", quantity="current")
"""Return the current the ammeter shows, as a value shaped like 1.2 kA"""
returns 4.6 kA
